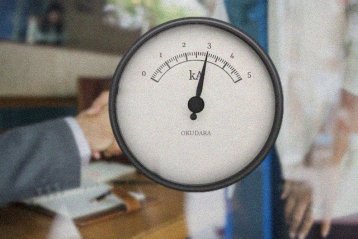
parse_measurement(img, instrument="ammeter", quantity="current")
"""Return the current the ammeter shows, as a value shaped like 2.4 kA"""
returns 3 kA
